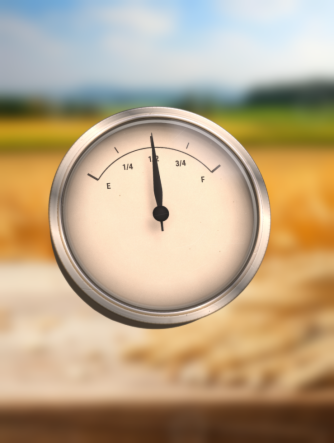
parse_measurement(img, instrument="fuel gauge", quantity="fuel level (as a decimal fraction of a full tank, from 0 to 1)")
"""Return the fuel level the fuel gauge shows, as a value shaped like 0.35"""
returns 0.5
